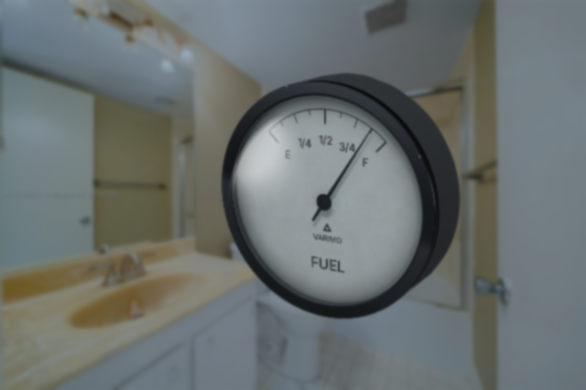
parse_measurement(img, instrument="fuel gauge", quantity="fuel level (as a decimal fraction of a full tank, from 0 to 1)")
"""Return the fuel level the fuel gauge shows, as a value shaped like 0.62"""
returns 0.875
